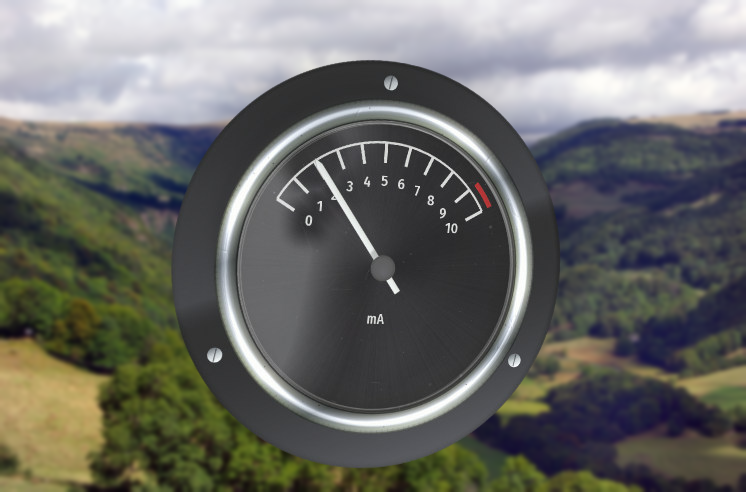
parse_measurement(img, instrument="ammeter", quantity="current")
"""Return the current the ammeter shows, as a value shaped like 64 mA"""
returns 2 mA
